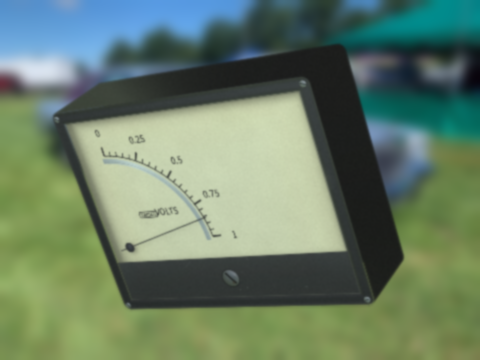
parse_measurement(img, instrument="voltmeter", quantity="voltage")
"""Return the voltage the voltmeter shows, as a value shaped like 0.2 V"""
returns 0.85 V
